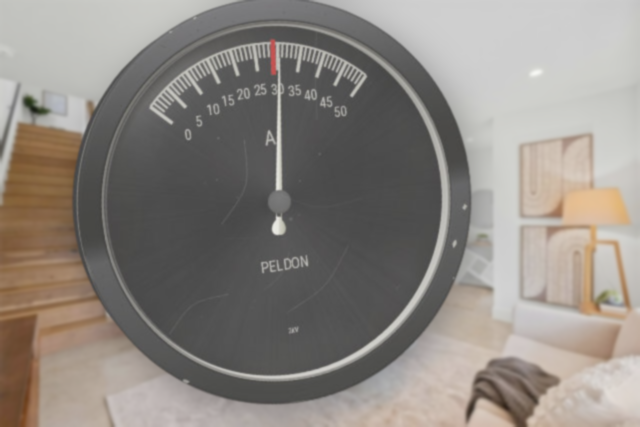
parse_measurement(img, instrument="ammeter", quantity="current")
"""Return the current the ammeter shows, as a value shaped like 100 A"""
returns 30 A
